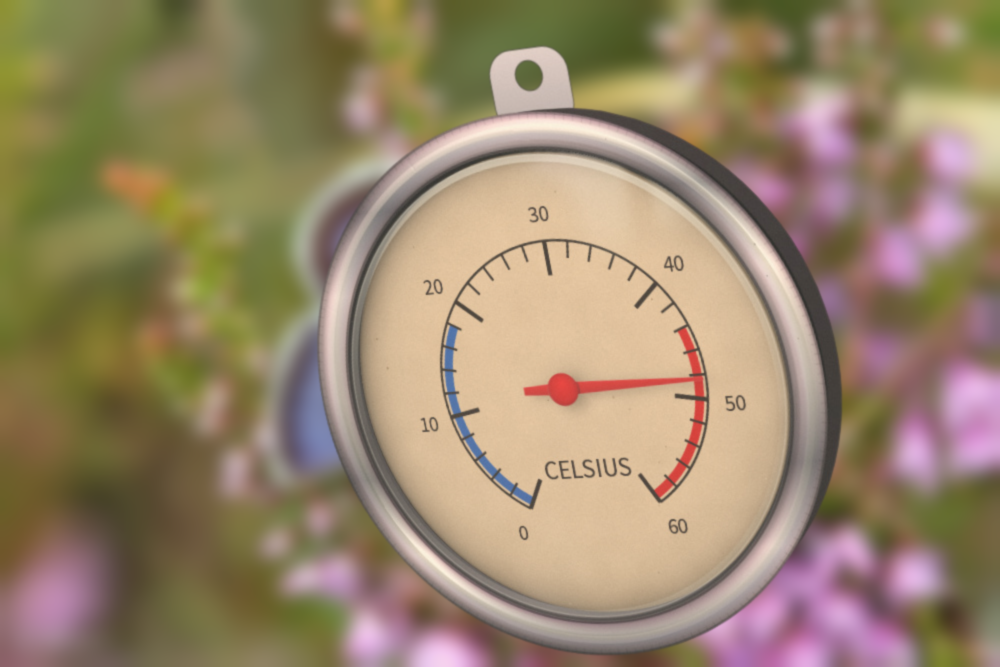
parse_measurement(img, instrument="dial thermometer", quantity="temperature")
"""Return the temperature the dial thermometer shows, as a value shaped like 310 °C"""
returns 48 °C
